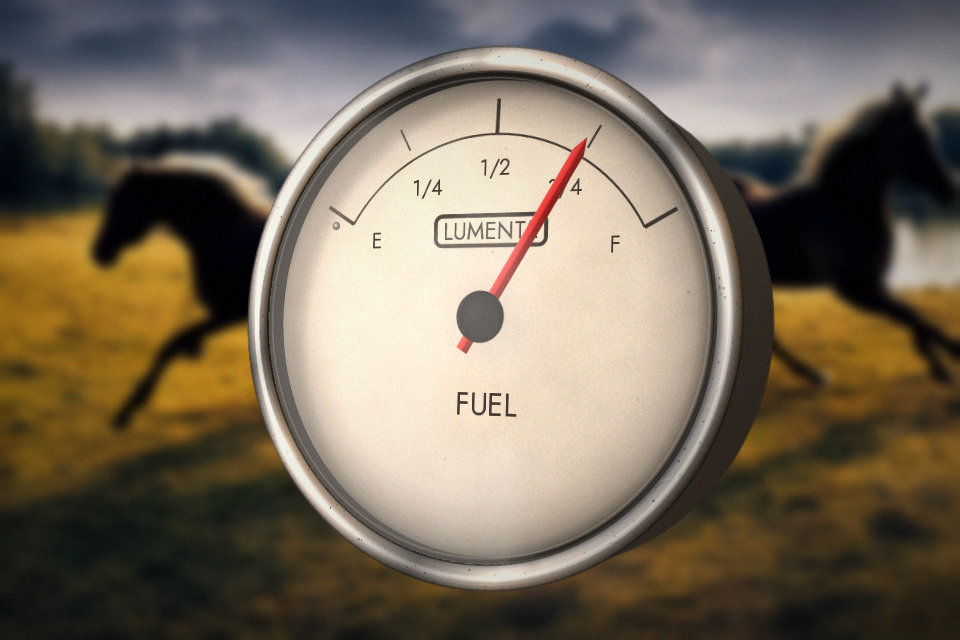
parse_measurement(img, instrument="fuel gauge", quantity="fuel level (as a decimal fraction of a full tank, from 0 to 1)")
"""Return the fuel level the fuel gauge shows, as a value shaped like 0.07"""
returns 0.75
